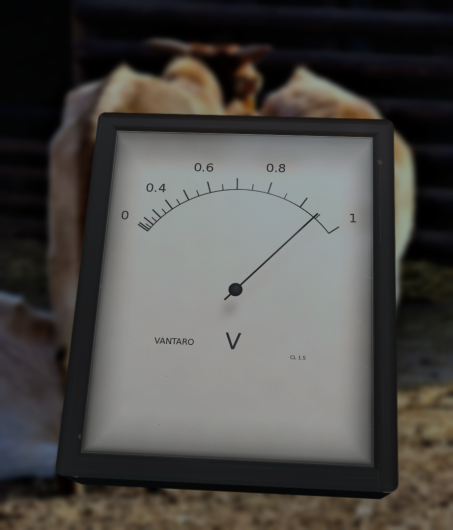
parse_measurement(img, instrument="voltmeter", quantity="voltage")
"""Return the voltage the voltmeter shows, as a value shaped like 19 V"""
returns 0.95 V
